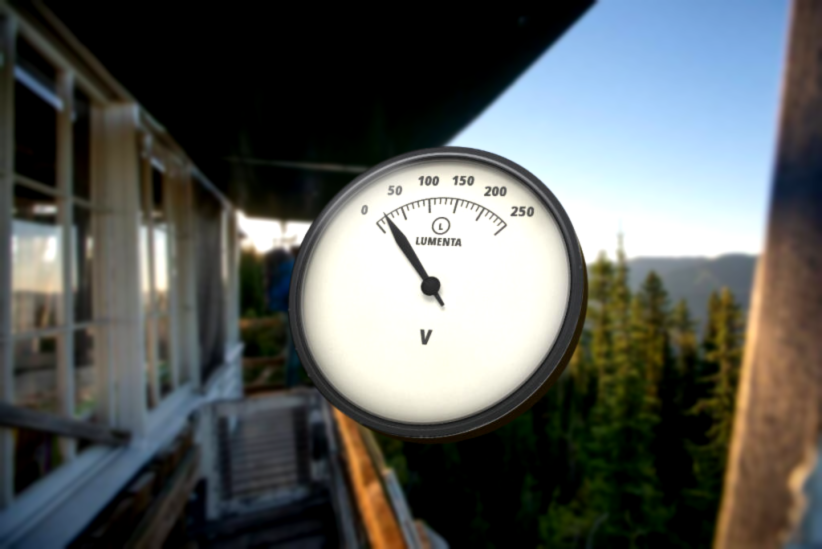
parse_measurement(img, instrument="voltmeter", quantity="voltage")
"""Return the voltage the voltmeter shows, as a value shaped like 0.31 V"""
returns 20 V
